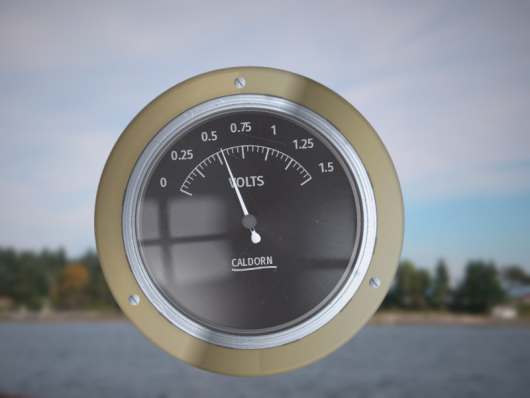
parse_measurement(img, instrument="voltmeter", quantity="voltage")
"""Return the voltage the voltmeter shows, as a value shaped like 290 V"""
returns 0.55 V
